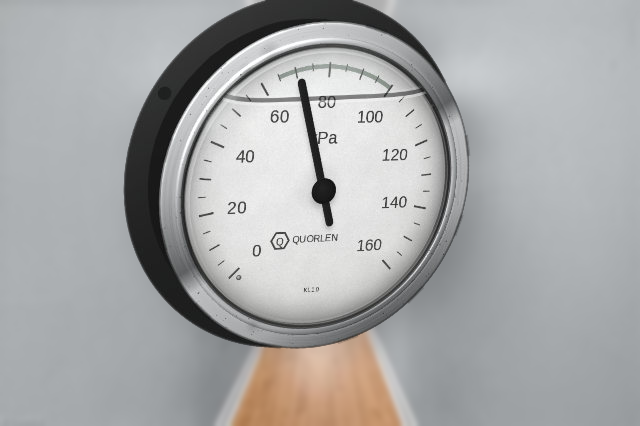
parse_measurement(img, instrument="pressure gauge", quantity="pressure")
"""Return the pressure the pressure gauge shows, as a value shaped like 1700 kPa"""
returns 70 kPa
